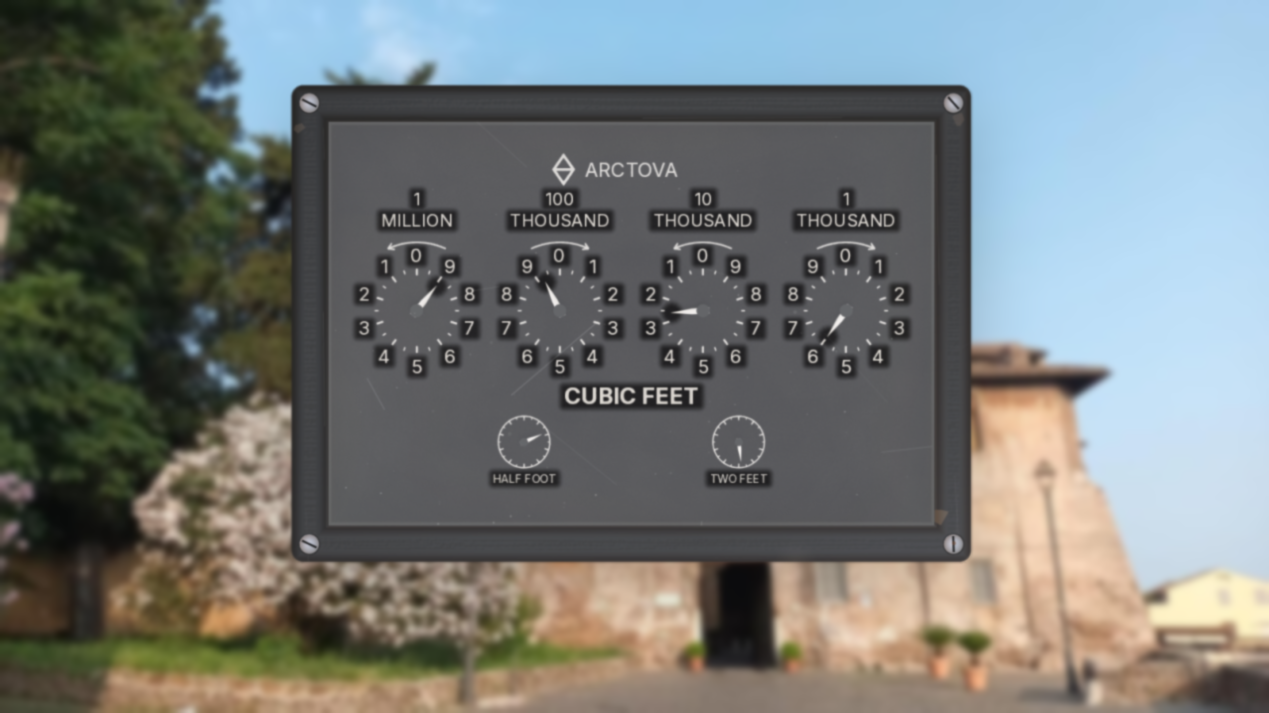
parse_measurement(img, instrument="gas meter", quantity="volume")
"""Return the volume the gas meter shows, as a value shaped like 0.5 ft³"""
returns 892600 ft³
